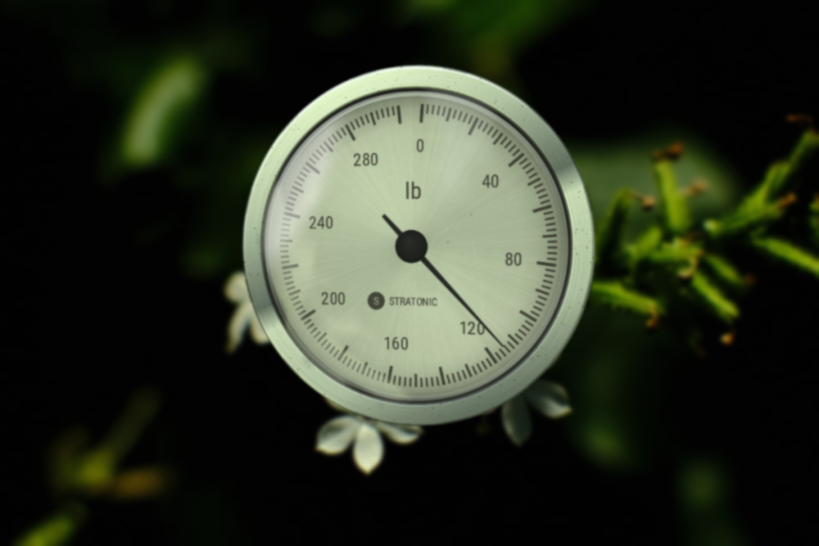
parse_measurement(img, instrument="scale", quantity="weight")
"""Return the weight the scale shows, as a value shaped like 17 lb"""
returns 114 lb
